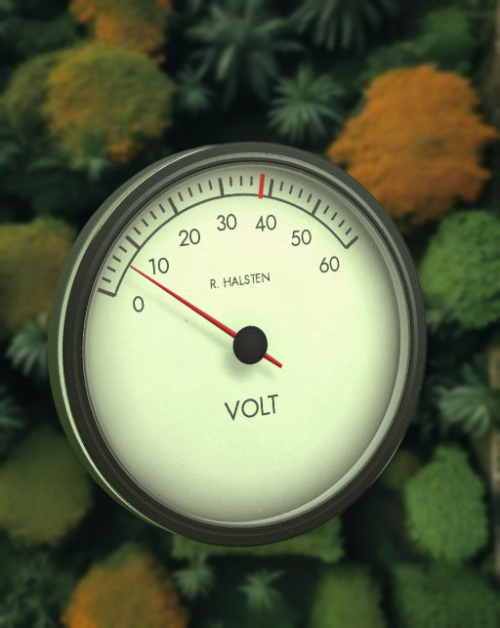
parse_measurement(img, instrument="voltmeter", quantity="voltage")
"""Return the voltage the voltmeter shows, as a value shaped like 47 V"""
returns 6 V
